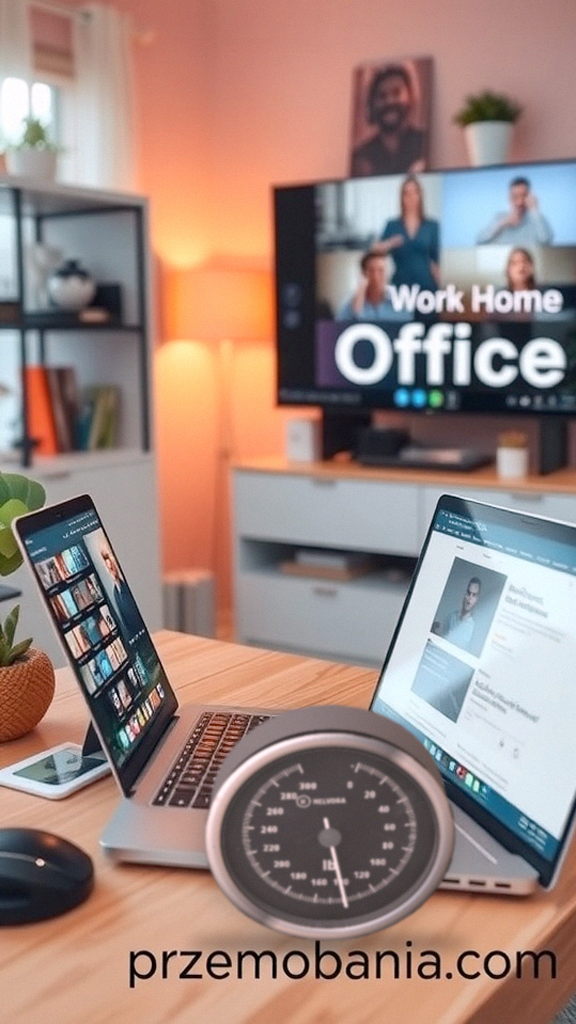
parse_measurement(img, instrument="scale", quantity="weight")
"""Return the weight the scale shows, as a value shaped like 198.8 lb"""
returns 140 lb
